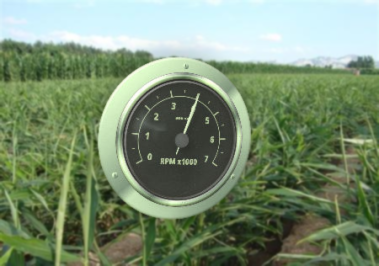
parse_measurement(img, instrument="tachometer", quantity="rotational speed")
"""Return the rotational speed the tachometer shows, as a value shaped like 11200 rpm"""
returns 4000 rpm
